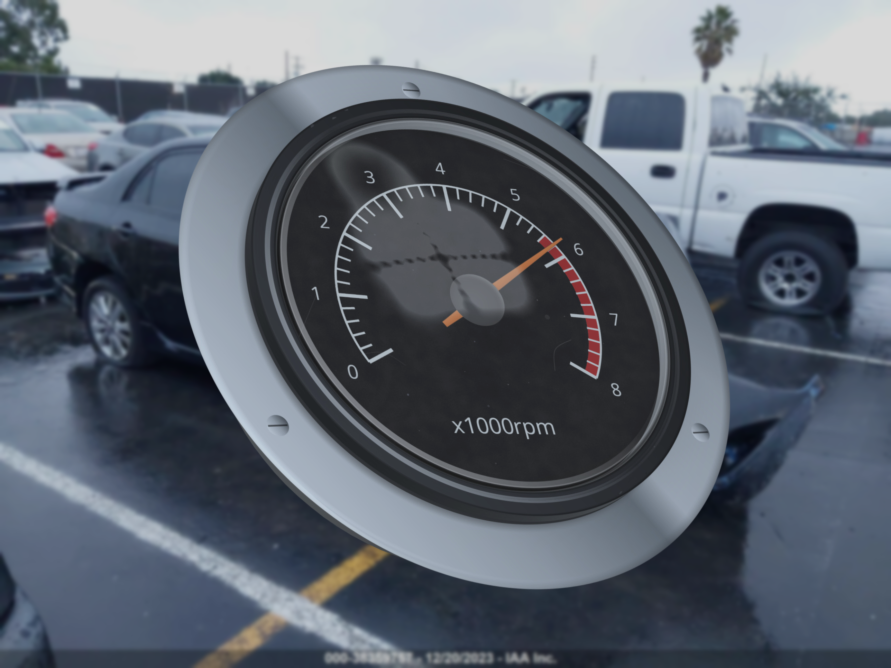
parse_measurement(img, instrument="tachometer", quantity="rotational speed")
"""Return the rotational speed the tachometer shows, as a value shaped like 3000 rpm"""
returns 5800 rpm
